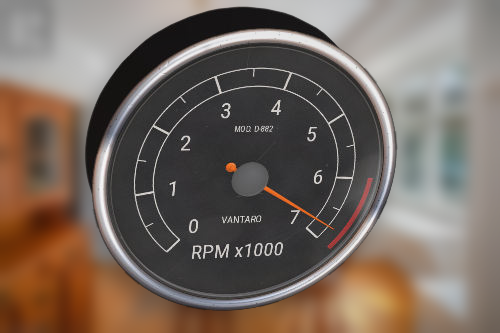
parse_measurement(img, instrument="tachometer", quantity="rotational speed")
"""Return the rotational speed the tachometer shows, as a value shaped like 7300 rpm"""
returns 6750 rpm
